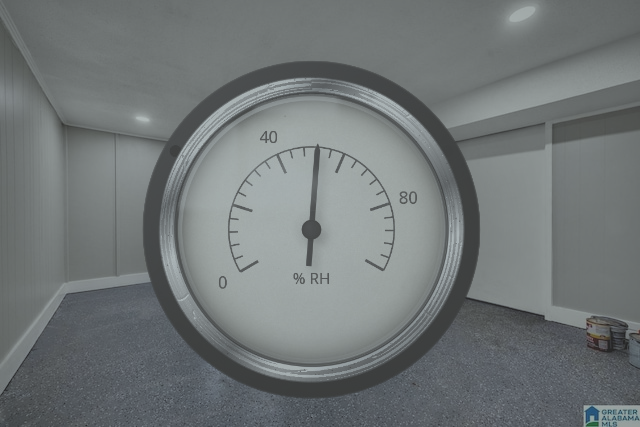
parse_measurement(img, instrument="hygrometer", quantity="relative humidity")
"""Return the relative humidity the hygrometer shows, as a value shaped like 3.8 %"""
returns 52 %
